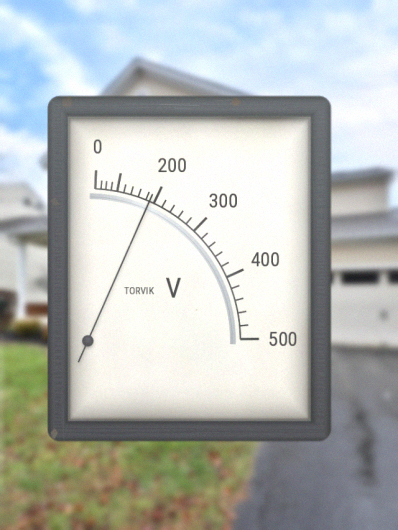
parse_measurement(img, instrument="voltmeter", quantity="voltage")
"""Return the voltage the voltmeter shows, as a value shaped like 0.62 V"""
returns 190 V
